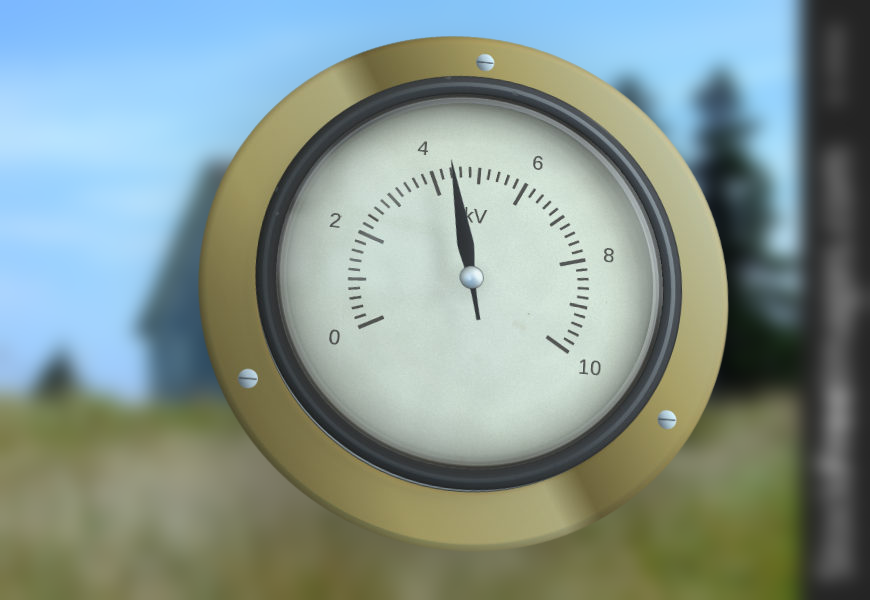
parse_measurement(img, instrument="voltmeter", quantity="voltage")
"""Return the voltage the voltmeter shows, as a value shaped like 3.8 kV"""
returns 4.4 kV
